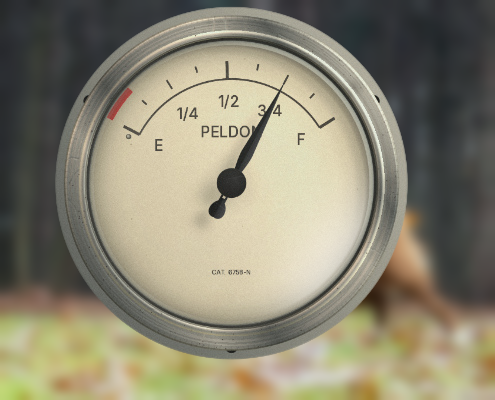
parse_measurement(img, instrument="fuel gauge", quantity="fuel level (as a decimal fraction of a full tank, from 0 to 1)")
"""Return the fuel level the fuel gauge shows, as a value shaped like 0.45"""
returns 0.75
